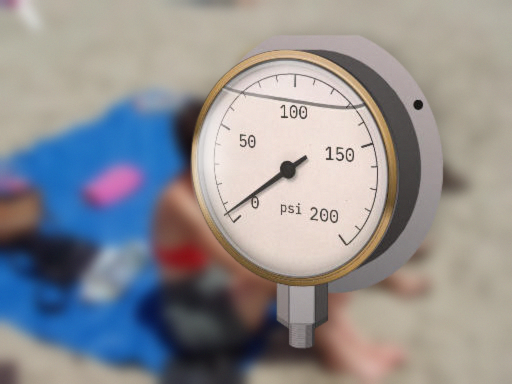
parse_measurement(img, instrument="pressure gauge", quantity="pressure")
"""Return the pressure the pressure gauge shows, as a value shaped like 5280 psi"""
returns 5 psi
